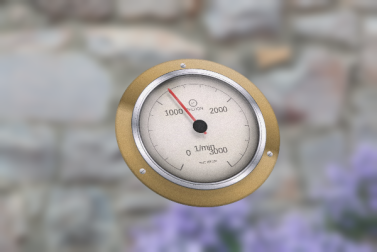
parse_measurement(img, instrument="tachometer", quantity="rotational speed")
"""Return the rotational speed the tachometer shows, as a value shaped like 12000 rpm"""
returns 1200 rpm
